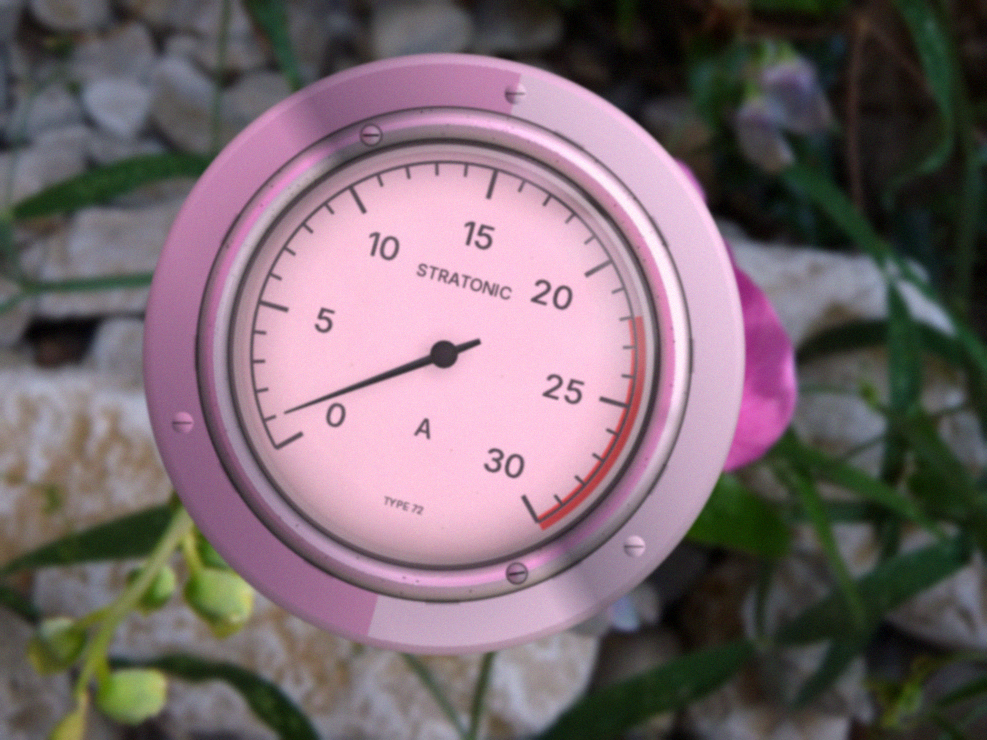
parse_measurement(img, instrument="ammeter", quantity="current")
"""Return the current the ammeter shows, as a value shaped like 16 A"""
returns 1 A
